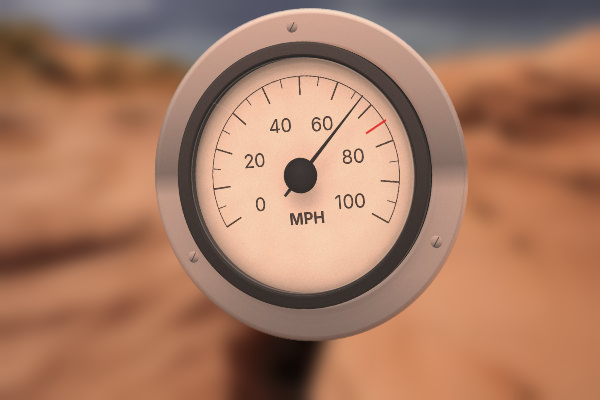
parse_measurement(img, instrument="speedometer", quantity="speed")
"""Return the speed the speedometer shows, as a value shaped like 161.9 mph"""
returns 67.5 mph
